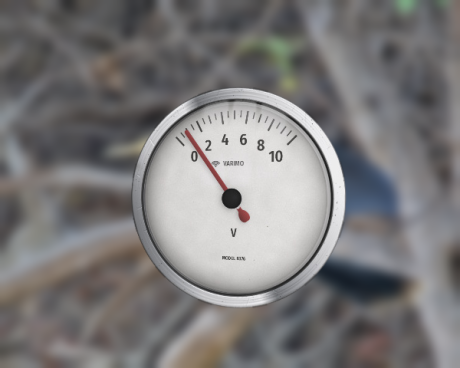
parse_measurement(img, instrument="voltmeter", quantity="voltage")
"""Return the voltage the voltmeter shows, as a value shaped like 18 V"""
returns 1 V
